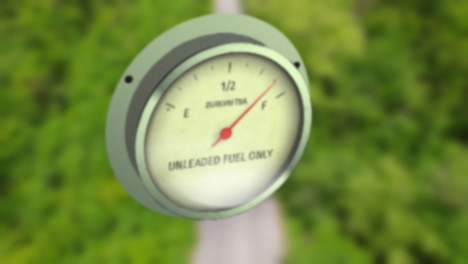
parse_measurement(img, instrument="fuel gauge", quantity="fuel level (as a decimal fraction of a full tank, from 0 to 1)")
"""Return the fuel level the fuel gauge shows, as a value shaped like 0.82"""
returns 0.875
